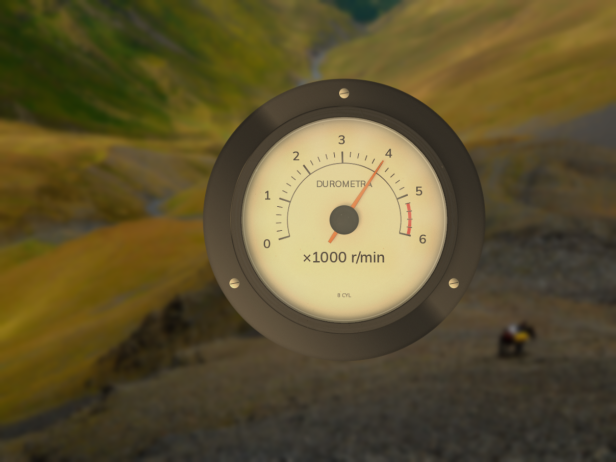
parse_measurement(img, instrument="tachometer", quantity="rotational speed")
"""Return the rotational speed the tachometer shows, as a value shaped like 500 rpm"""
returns 4000 rpm
